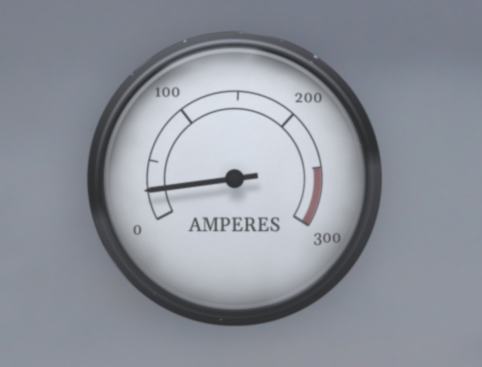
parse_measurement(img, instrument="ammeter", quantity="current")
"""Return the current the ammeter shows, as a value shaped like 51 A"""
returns 25 A
